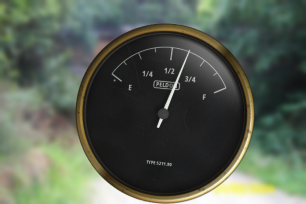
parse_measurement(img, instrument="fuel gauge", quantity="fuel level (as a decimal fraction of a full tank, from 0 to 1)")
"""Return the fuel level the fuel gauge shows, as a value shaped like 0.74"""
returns 0.625
